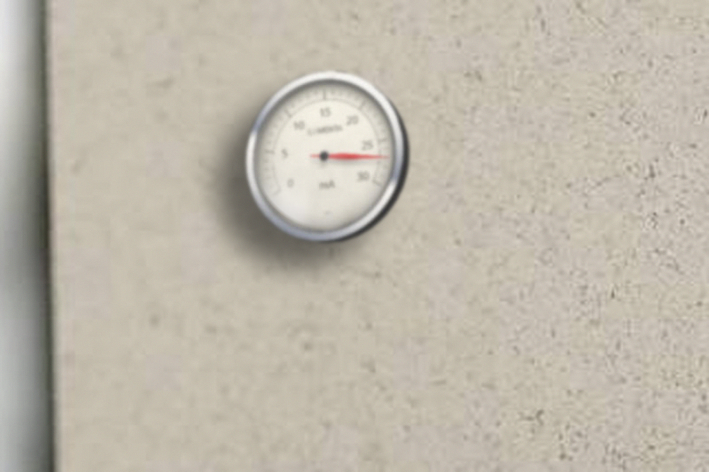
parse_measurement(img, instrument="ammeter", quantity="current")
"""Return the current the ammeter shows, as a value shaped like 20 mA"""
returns 27 mA
